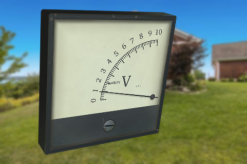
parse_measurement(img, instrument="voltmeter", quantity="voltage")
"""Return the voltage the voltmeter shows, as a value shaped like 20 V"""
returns 1 V
